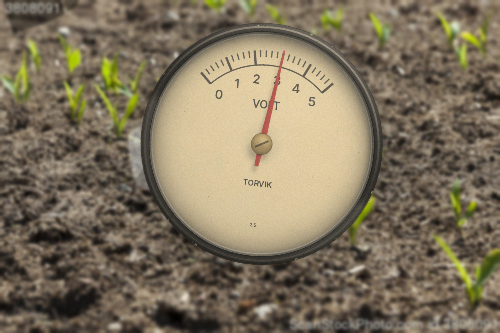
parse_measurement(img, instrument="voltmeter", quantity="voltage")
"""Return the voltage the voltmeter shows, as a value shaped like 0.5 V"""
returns 3 V
